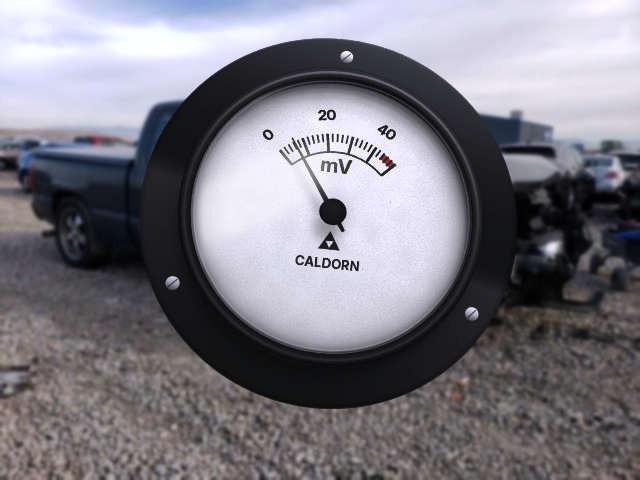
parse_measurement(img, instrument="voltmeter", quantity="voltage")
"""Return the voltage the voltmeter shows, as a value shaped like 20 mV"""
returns 6 mV
